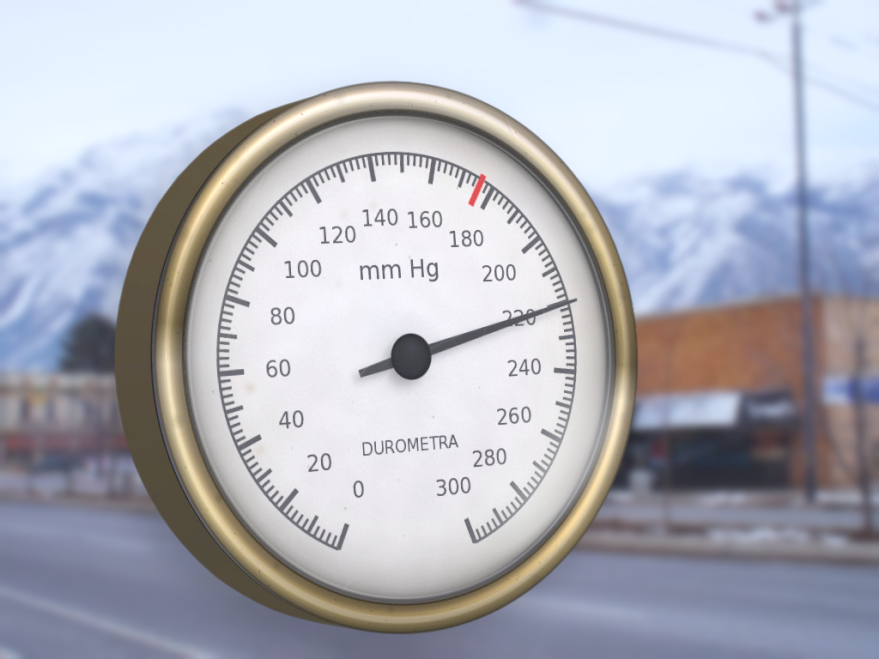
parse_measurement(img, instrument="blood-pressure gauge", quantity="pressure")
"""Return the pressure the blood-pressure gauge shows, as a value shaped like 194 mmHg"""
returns 220 mmHg
